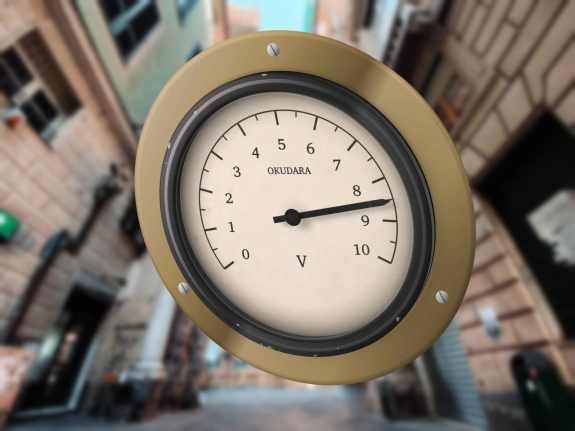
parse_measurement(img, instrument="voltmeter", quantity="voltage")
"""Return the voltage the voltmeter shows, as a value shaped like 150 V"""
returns 8.5 V
